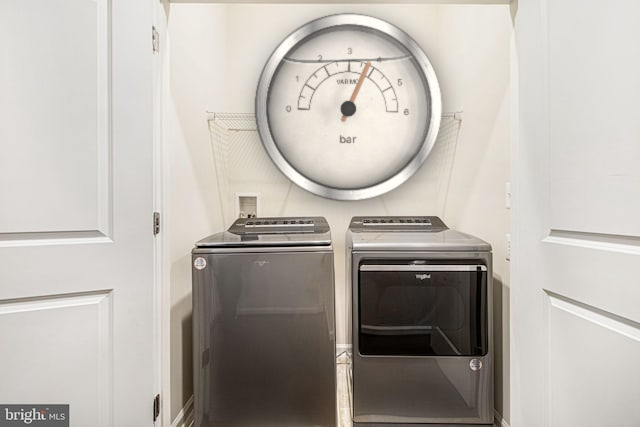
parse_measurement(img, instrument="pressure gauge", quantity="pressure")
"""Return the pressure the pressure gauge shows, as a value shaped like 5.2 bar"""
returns 3.75 bar
